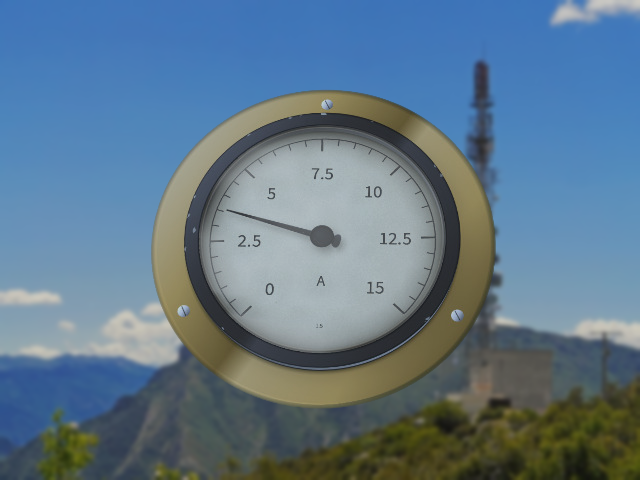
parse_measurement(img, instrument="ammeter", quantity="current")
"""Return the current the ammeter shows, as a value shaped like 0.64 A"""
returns 3.5 A
